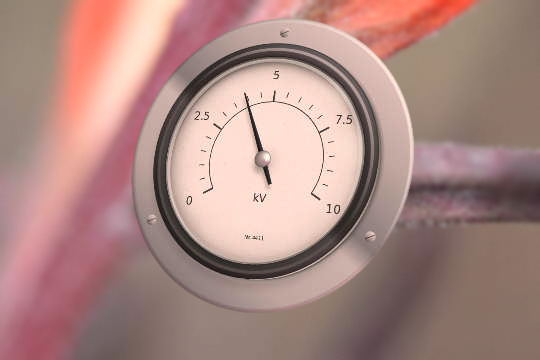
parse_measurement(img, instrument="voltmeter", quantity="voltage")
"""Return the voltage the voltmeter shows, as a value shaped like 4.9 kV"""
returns 4 kV
